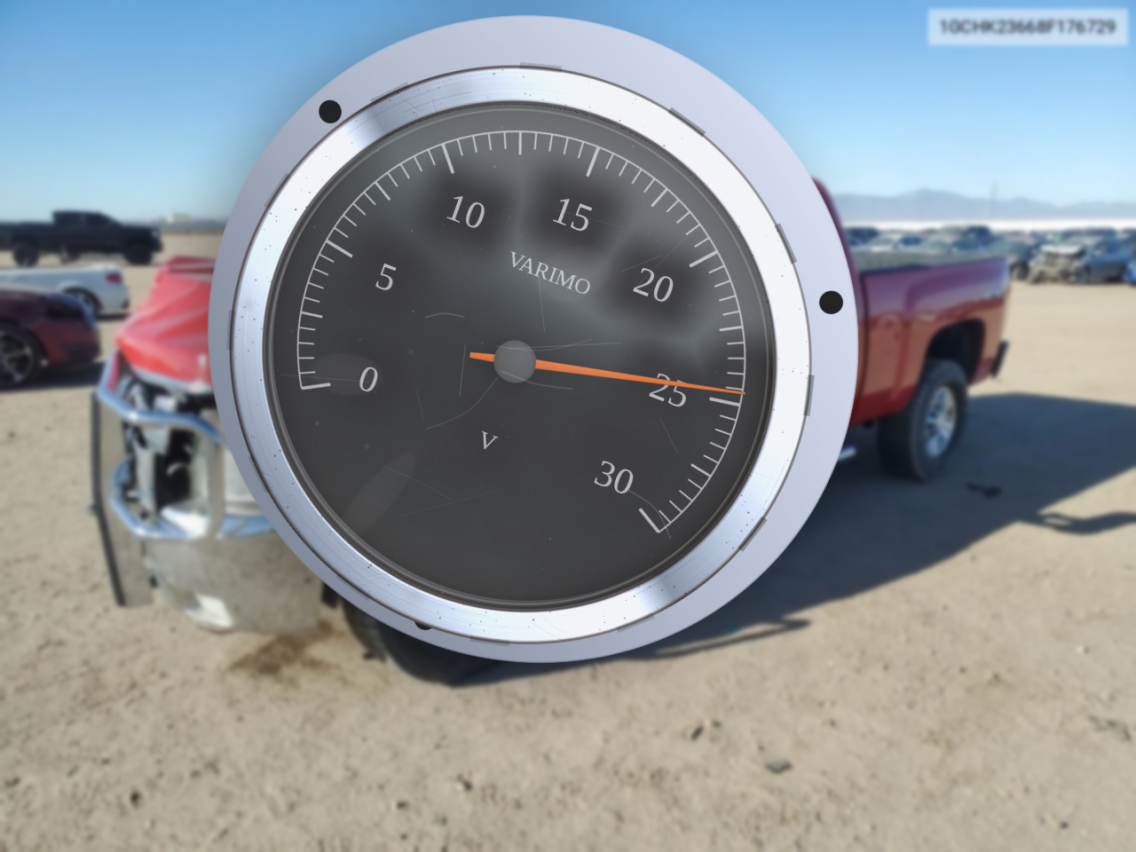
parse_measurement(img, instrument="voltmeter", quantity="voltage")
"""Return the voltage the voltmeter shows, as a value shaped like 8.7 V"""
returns 24.5 V
